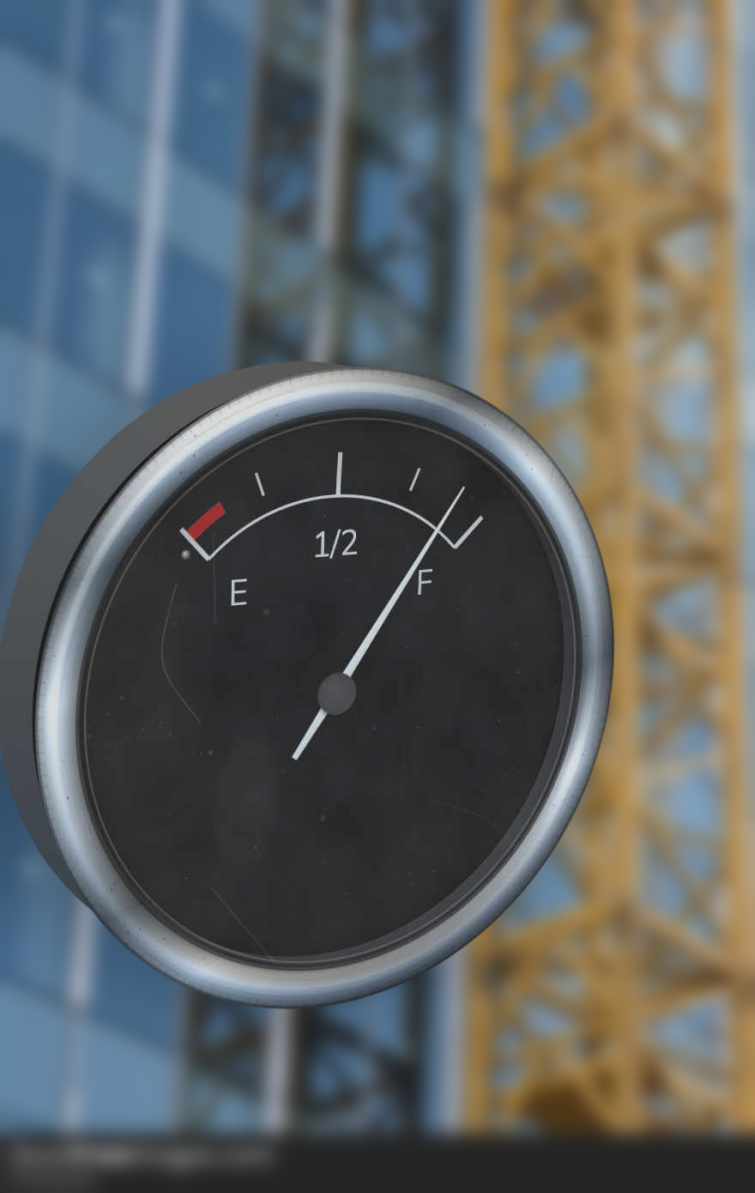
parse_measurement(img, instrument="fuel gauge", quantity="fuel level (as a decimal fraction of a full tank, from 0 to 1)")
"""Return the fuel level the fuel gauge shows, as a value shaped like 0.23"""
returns 0.875
